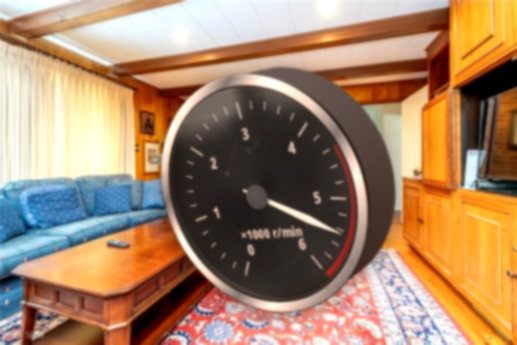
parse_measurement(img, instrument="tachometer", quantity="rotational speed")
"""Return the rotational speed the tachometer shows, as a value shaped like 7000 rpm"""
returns 5400 rpm
